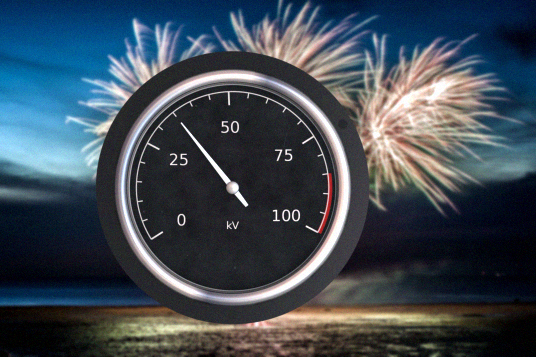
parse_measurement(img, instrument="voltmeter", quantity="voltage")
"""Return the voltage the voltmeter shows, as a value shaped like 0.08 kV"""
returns 35 kV
